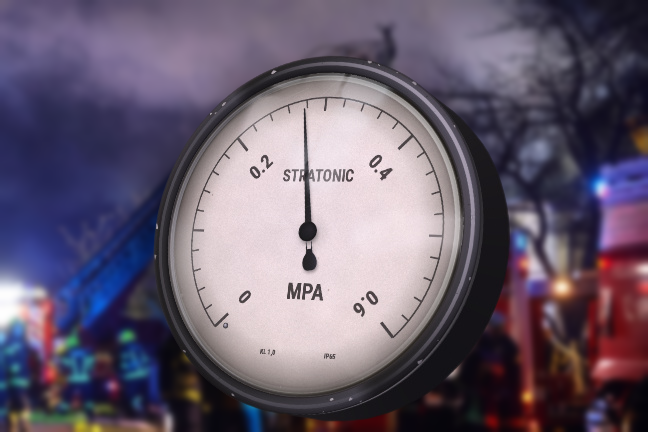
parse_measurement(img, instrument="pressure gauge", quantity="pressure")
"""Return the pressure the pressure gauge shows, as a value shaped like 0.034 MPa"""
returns 0.28 MPa
